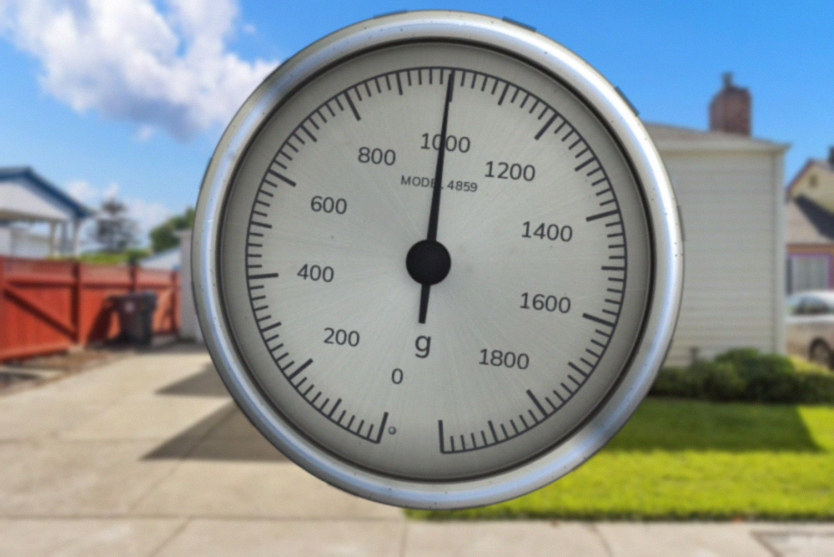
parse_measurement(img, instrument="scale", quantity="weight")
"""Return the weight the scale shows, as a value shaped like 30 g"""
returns 1000 g
